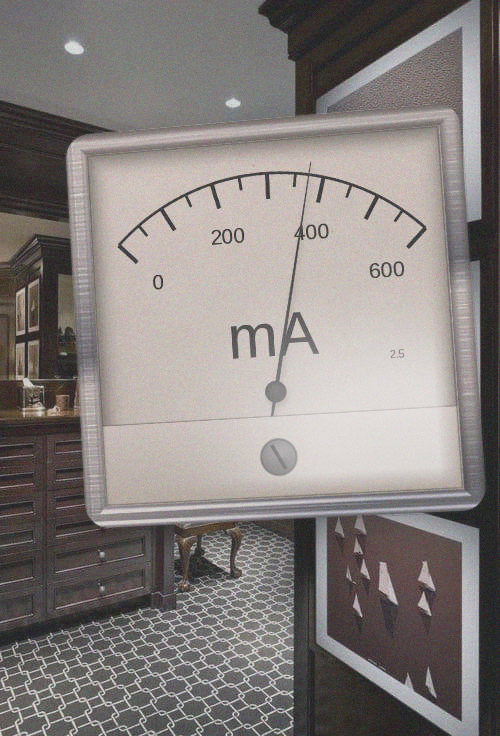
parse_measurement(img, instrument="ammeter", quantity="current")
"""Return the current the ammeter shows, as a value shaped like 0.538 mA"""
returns 375 mA
